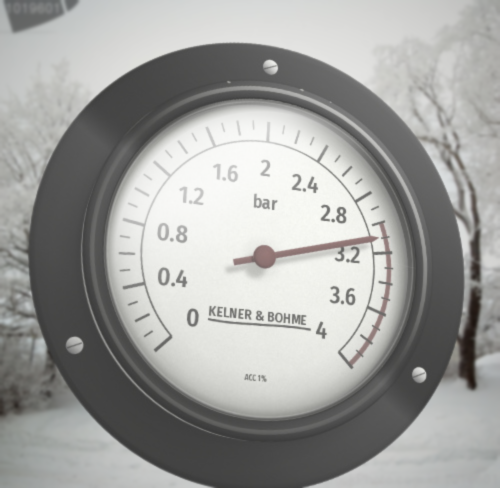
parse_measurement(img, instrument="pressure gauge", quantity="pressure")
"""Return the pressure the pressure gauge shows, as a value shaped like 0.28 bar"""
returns 3.1 bar
